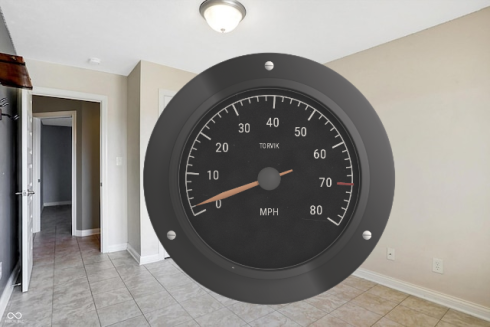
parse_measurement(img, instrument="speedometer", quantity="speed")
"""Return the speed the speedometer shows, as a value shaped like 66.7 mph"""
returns 2 mph
